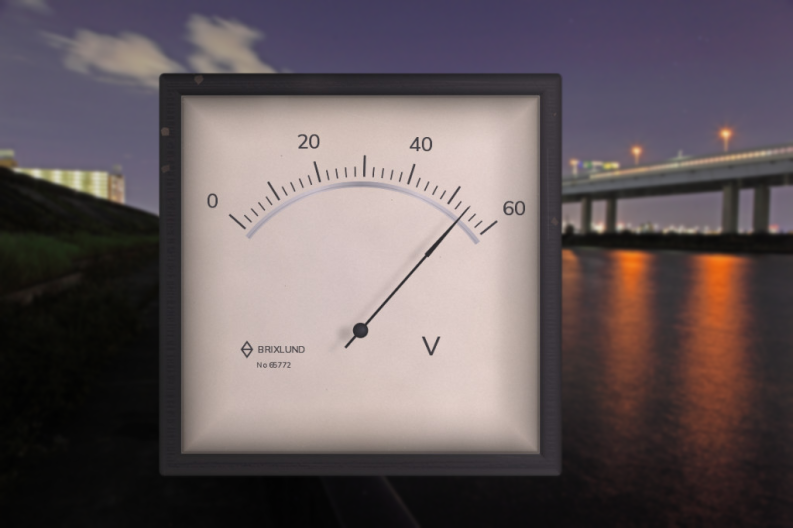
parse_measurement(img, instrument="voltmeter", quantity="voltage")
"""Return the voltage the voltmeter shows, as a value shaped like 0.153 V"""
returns 54 V
